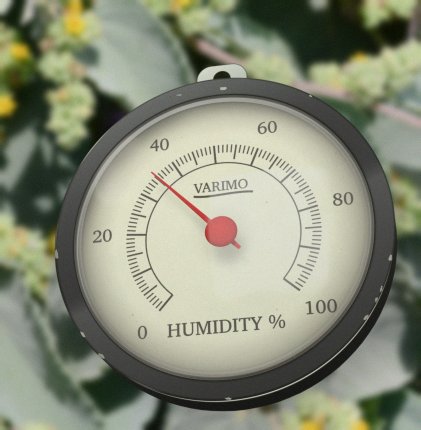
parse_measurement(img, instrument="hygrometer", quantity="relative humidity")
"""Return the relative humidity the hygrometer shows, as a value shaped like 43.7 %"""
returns 35 %
